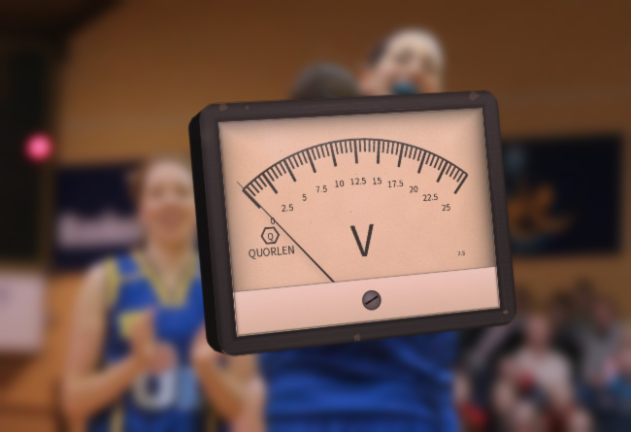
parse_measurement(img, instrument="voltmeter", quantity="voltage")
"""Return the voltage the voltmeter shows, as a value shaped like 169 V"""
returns 0 V
